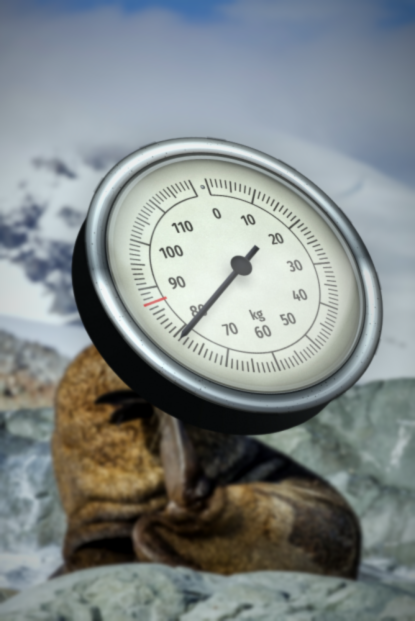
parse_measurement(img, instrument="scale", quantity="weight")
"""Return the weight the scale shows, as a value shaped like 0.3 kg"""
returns 79 kg
